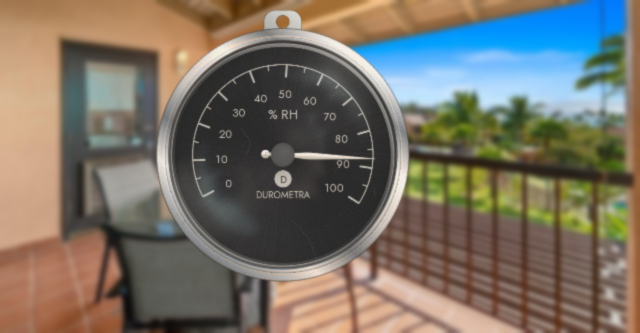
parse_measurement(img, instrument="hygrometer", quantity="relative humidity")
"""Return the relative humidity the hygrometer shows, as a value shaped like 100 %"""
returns 87.5 %
